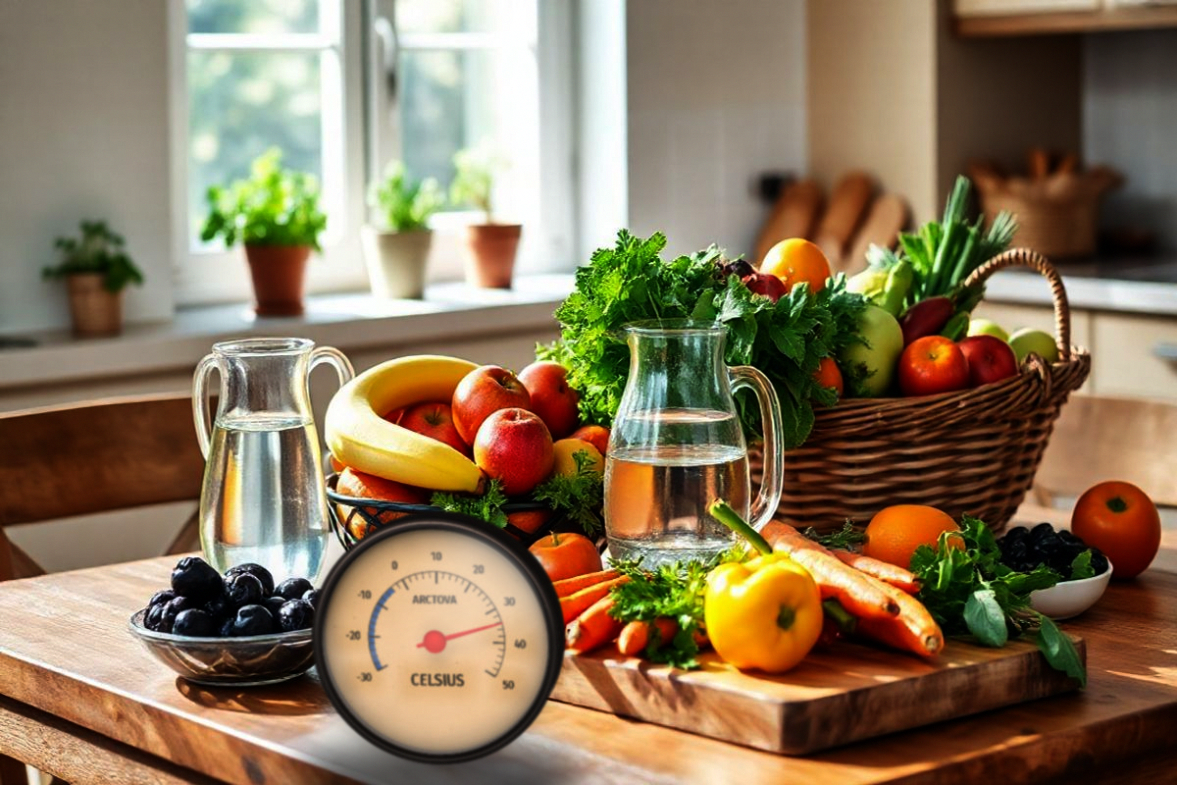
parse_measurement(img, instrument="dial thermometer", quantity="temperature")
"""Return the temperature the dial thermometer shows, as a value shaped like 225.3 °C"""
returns 34 °C
